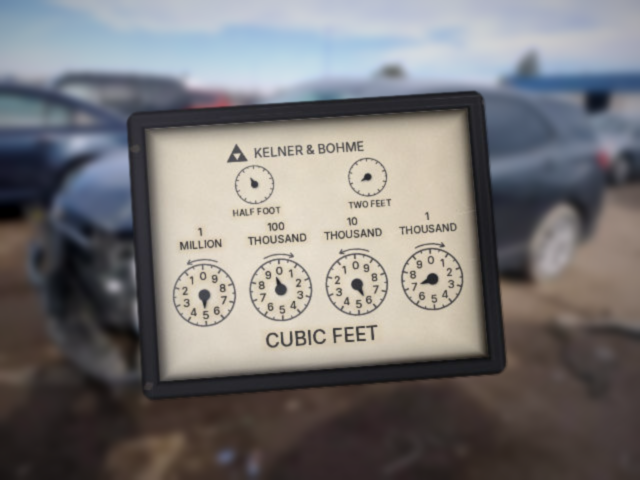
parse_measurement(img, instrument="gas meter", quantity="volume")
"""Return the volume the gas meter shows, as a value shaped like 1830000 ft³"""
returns 495700 ft³
